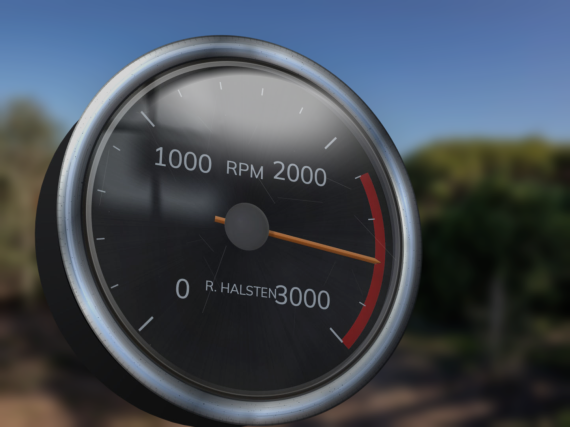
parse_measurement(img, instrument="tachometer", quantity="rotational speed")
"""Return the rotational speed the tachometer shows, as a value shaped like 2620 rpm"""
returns 2600 rpm
